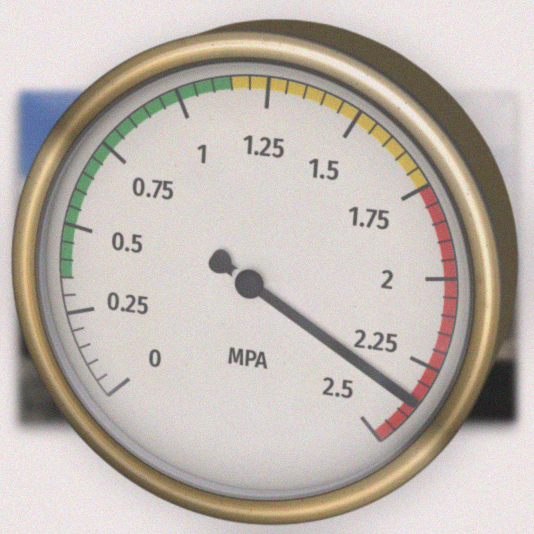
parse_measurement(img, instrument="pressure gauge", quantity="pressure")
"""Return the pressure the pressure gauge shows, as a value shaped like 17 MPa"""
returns 2.35 MPa
